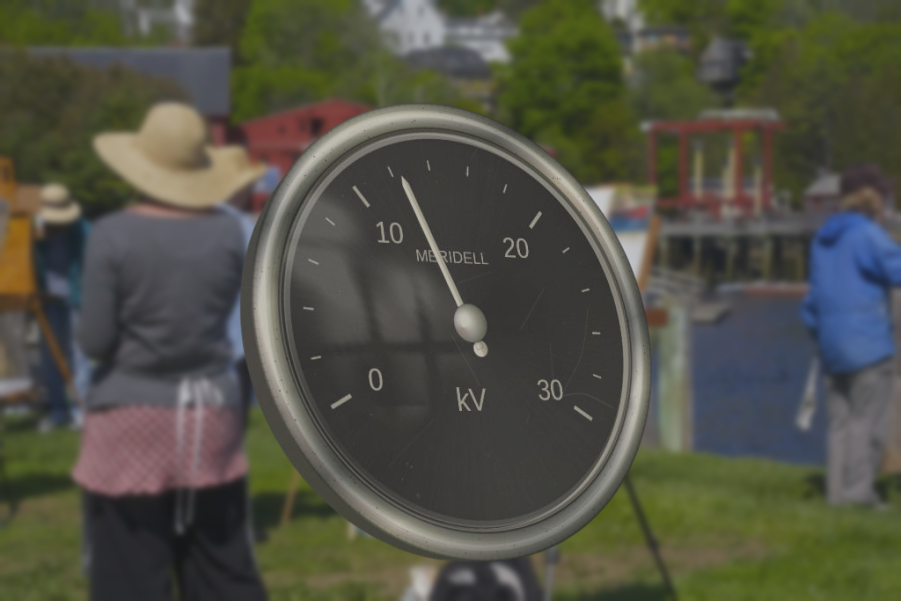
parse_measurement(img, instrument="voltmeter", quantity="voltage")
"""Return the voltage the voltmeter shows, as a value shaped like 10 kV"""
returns 12 kV
